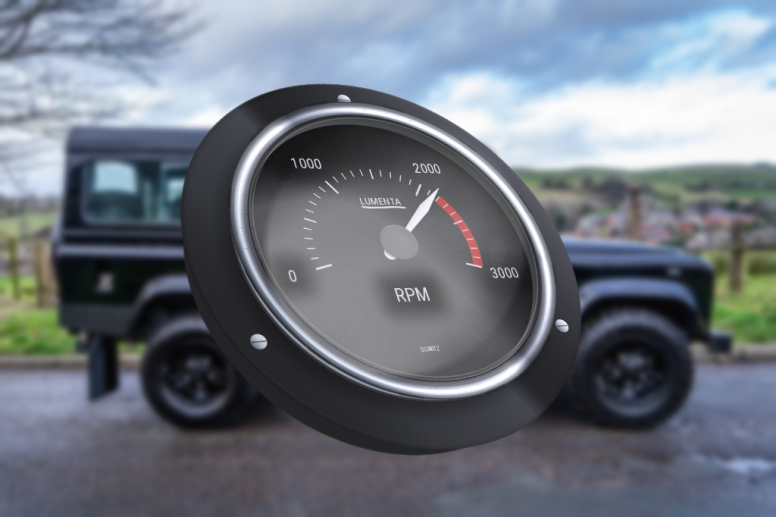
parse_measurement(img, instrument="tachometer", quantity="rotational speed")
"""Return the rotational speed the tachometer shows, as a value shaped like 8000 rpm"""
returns 2150 rpm
